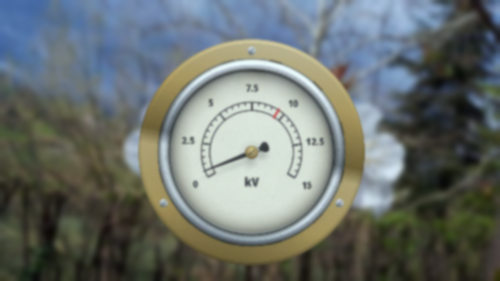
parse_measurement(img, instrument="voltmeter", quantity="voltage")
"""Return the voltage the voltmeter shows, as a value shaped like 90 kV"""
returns 0.5 kV
